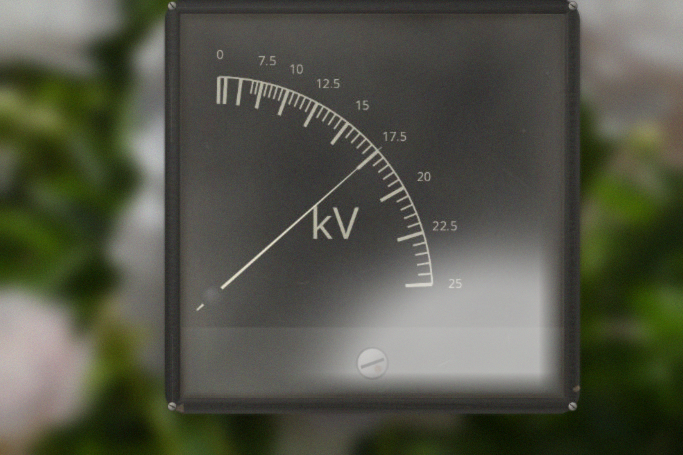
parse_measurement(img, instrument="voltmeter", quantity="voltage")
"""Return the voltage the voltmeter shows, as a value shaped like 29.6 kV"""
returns 17.5 kV
